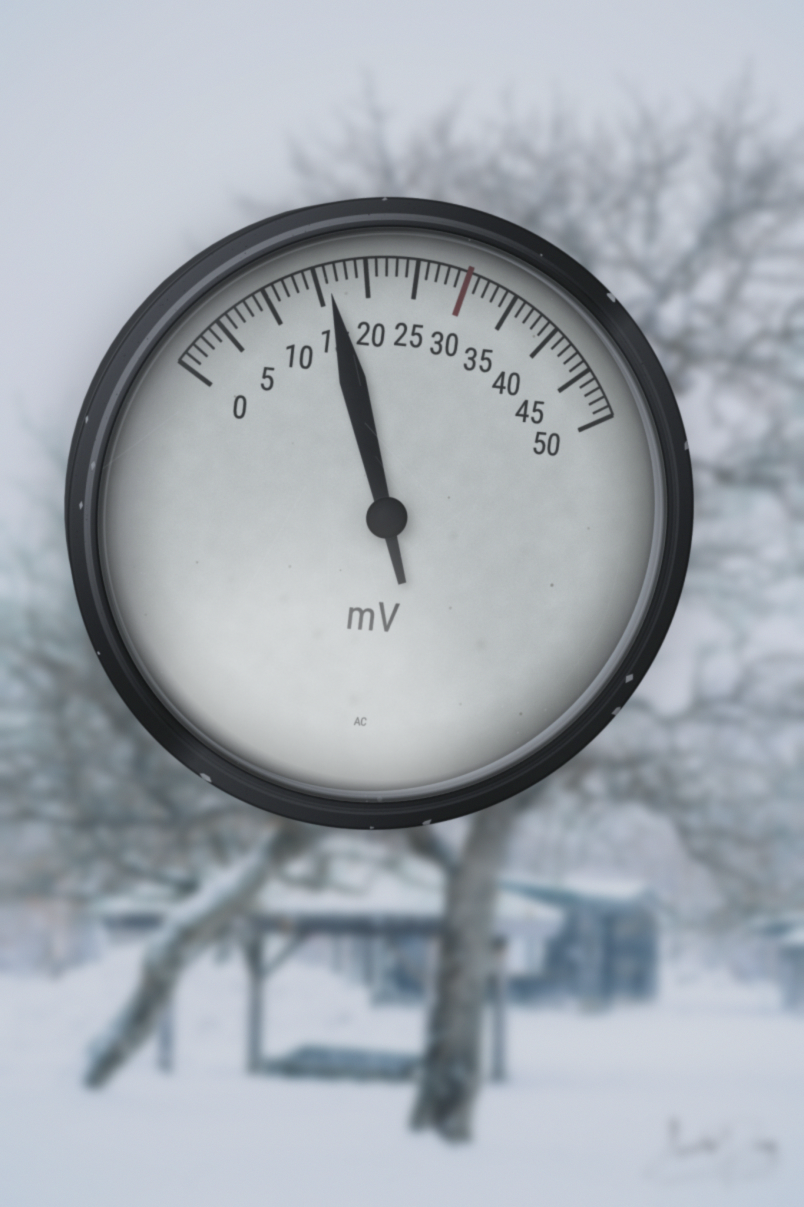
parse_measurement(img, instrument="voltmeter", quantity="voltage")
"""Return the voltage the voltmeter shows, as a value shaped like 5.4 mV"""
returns 16 mV
